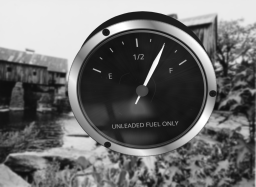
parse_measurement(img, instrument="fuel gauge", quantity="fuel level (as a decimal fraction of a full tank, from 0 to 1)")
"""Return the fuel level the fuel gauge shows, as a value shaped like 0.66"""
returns 0.75
